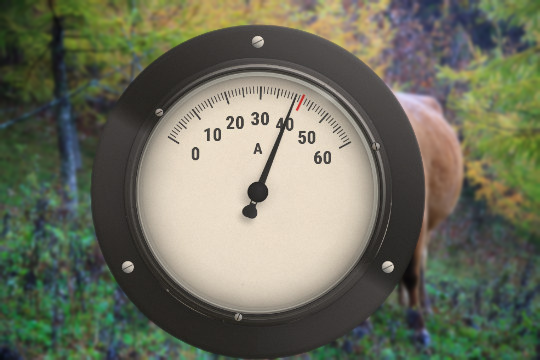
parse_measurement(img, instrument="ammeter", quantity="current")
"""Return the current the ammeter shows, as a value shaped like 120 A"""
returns 40 A
